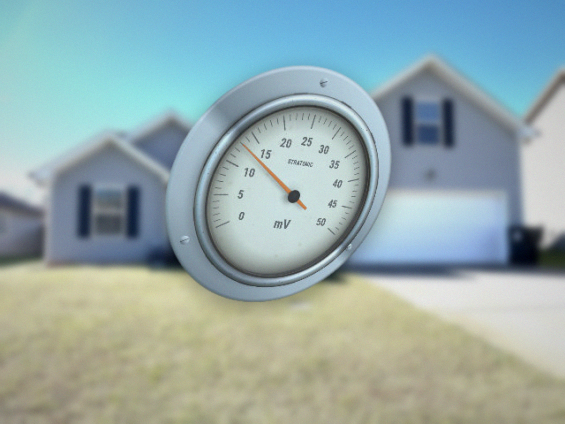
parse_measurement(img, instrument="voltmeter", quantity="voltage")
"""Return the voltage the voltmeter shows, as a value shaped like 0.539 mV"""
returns 13 mV
